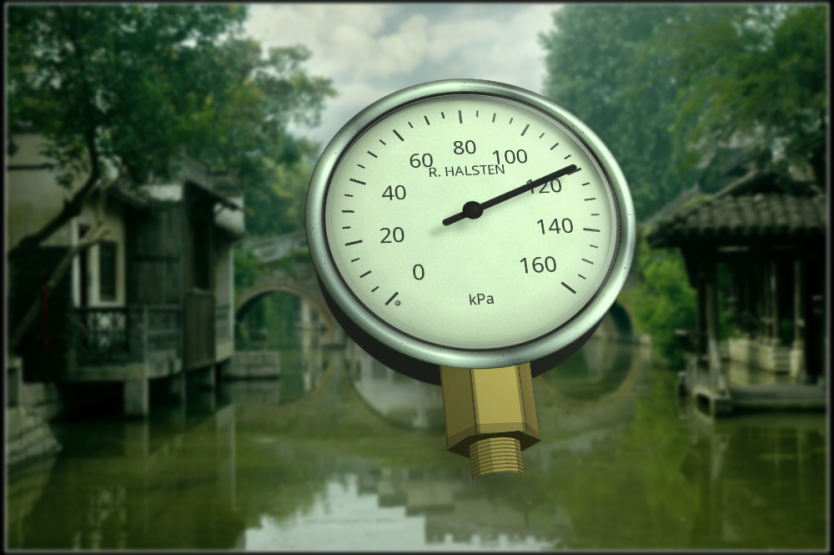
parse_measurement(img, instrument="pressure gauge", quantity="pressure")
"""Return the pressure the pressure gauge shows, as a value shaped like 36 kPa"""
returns 120 kPa
